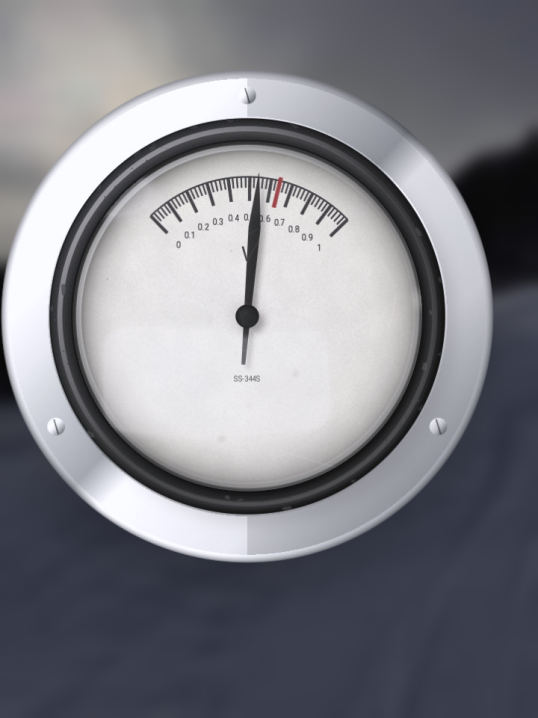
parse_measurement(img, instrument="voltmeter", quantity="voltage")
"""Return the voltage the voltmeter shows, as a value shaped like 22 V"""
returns 0.54 V
